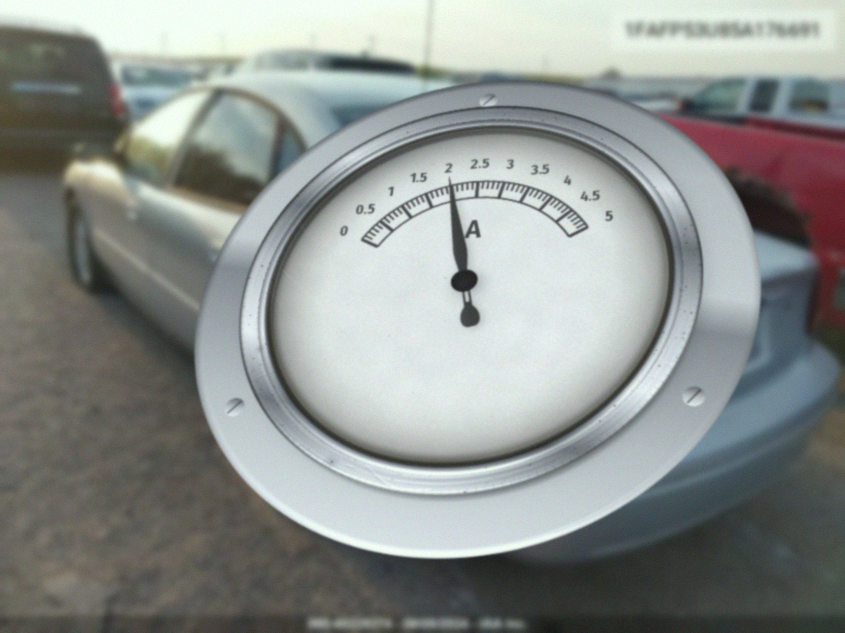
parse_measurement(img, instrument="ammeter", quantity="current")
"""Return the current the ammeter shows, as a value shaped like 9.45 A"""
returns 2 A
